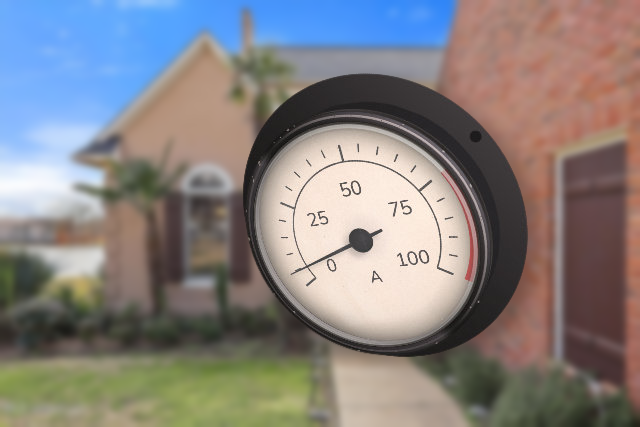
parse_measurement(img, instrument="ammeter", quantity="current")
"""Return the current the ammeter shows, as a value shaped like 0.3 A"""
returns 5 A
